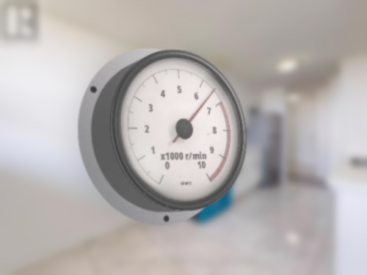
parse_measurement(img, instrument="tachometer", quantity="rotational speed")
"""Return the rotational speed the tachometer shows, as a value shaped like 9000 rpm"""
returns 6500 rpm
